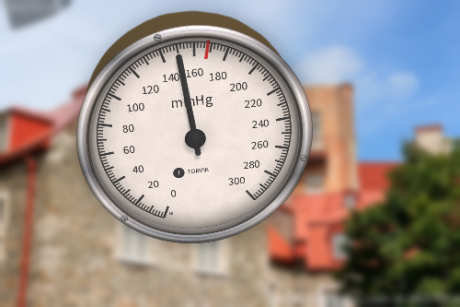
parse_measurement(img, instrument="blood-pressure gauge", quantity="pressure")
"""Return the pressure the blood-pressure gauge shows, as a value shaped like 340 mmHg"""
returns 150 mmHg
